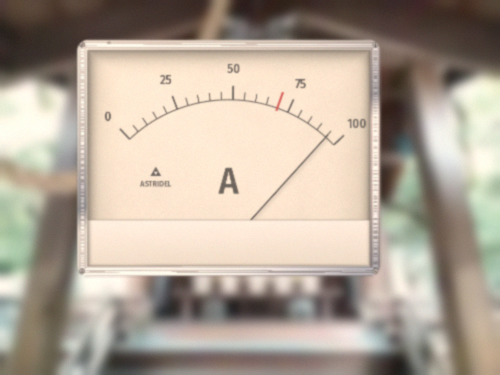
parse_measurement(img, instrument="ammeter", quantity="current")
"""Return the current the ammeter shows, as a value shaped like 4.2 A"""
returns 95 A
